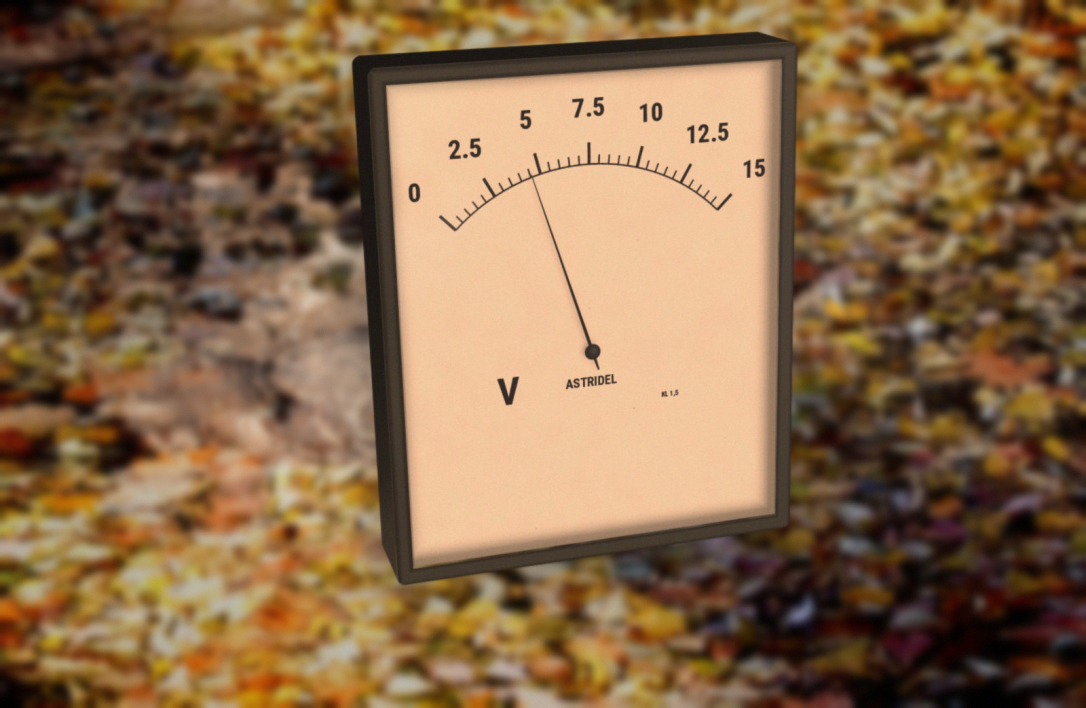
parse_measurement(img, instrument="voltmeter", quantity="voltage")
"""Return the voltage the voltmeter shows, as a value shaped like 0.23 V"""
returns 4.5 V
